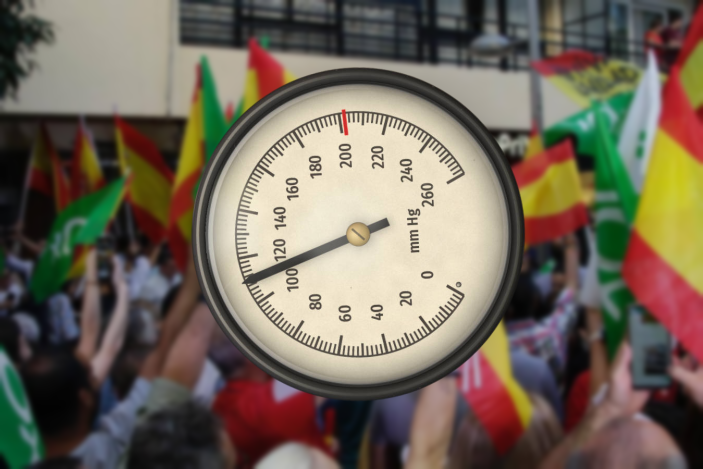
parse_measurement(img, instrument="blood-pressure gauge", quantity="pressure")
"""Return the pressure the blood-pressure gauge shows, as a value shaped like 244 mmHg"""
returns 110 mmHg
